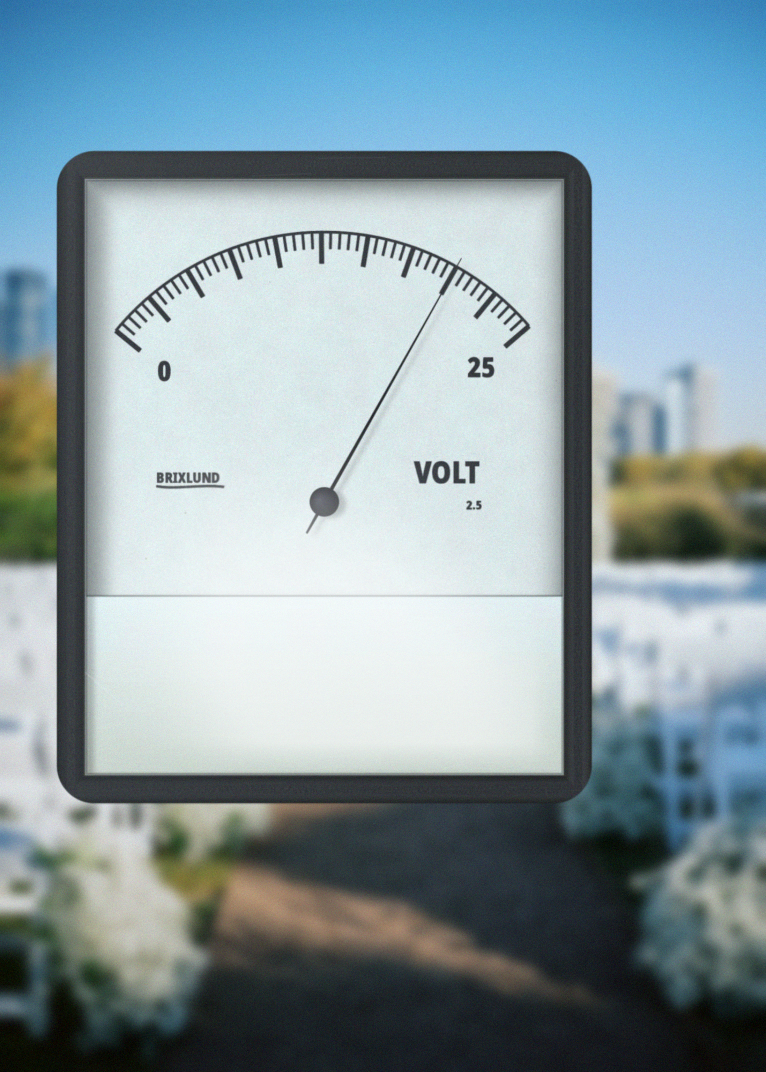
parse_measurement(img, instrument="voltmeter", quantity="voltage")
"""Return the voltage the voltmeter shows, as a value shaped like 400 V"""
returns 20 V
